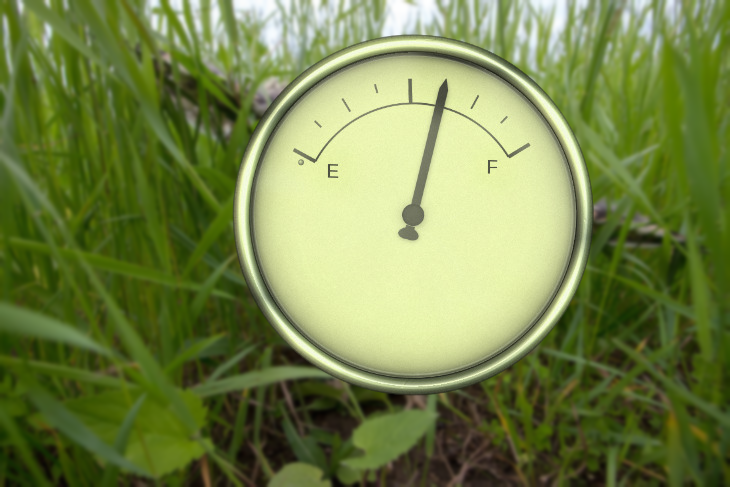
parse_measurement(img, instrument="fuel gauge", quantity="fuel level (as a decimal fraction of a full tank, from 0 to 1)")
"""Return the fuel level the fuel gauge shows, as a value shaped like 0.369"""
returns 0.625
